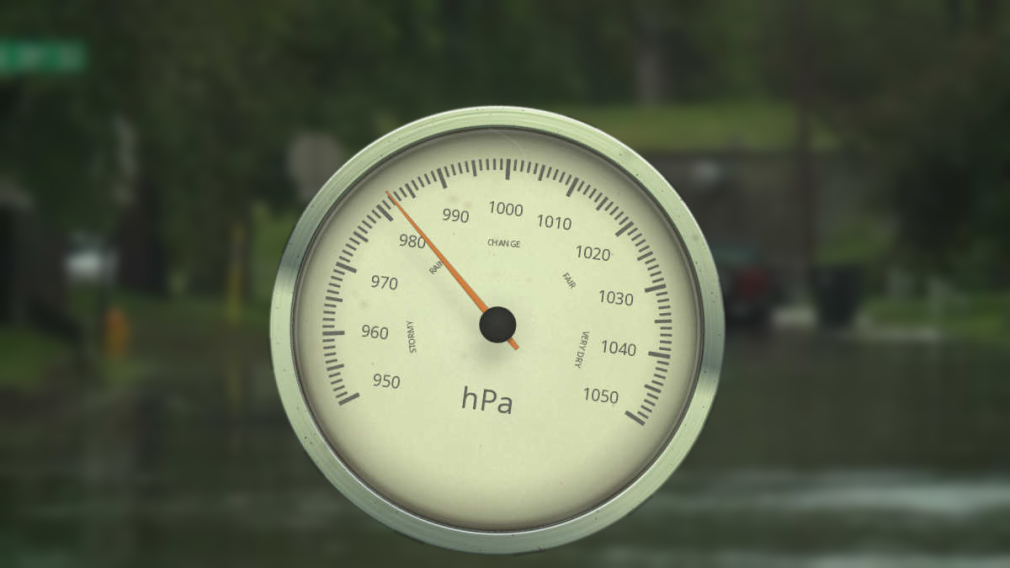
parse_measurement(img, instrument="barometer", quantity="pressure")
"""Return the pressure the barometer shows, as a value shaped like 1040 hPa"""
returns 982 hPa
